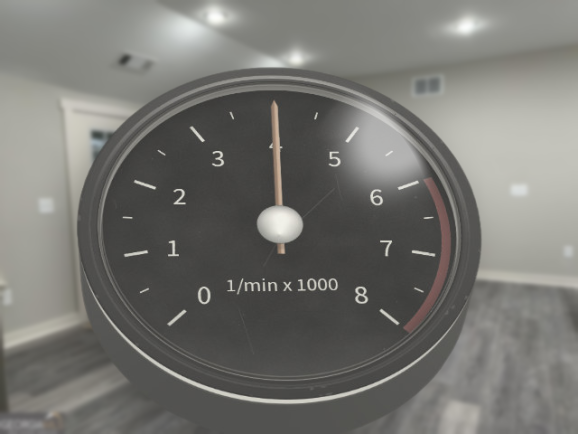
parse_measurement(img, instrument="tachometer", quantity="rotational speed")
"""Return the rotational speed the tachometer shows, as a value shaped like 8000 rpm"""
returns 4000 rpm
